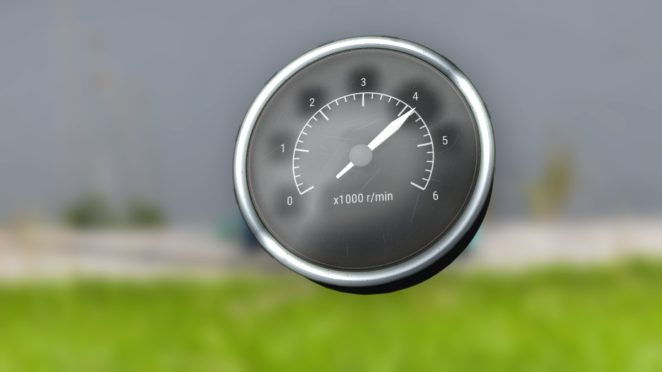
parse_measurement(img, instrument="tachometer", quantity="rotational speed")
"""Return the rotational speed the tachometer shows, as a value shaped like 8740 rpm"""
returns 4200 rpm
